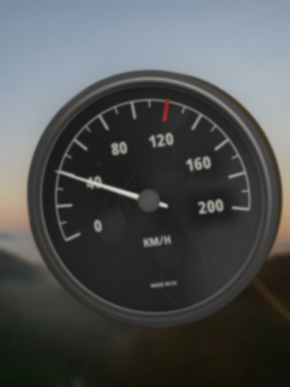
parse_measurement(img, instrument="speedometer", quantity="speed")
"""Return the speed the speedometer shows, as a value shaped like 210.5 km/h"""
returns 40 km/h
